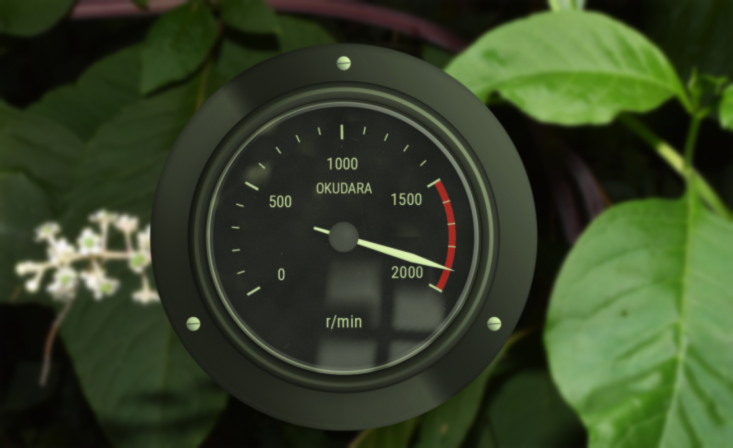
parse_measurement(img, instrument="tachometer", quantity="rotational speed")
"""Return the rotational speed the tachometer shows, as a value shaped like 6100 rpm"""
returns 1900 rpm
